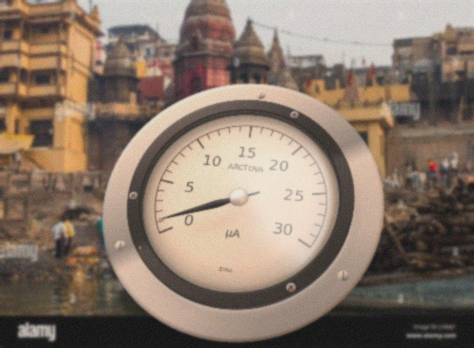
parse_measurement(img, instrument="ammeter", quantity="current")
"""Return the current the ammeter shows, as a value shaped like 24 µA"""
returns 1 µA
